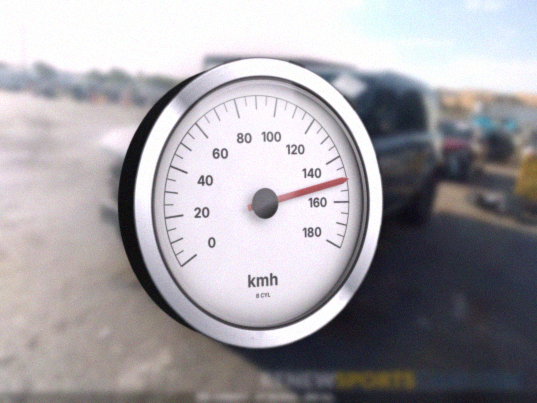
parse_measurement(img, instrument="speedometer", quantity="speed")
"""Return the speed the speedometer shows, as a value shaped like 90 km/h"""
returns 150 km/h
